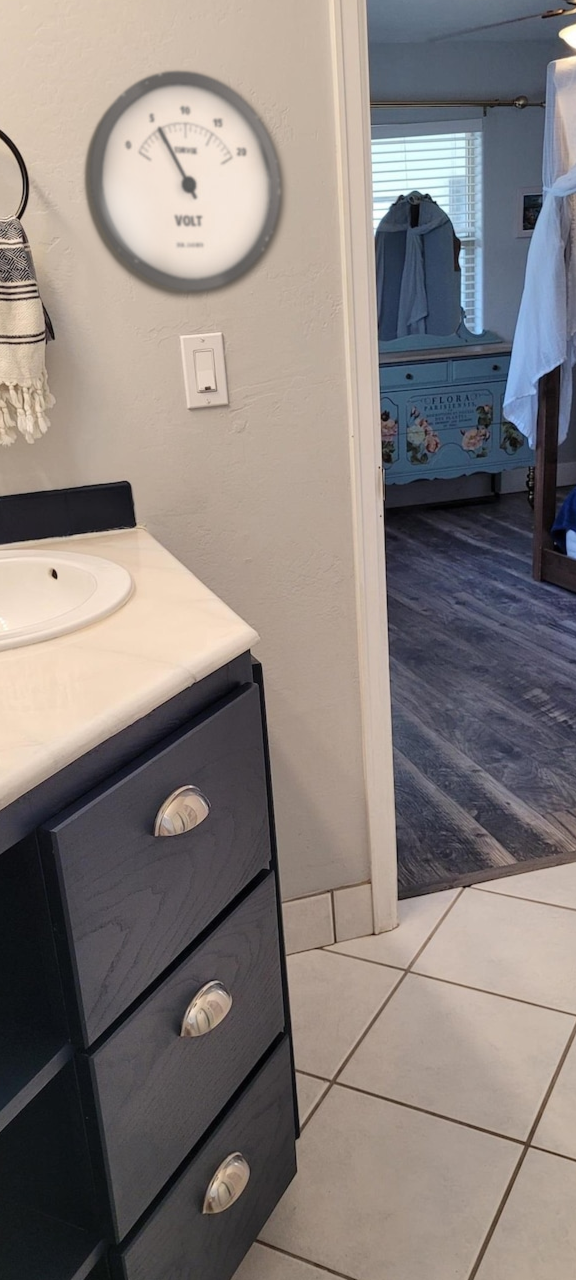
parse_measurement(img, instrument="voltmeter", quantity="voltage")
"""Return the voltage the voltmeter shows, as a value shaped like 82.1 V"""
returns 5 V
